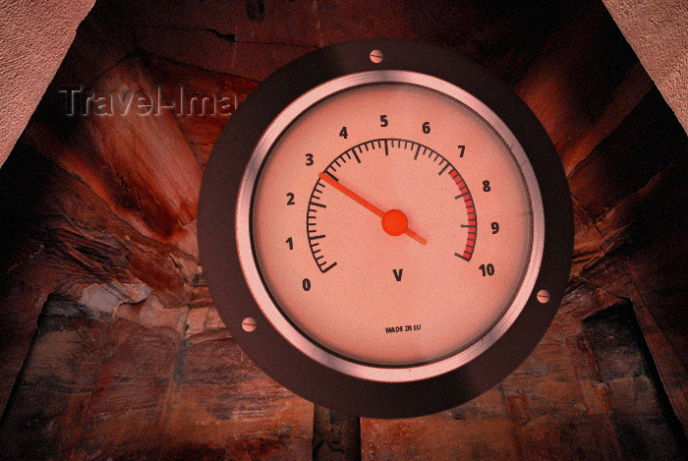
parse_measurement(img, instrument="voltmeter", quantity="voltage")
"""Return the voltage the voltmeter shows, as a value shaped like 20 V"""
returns 2.8 V
